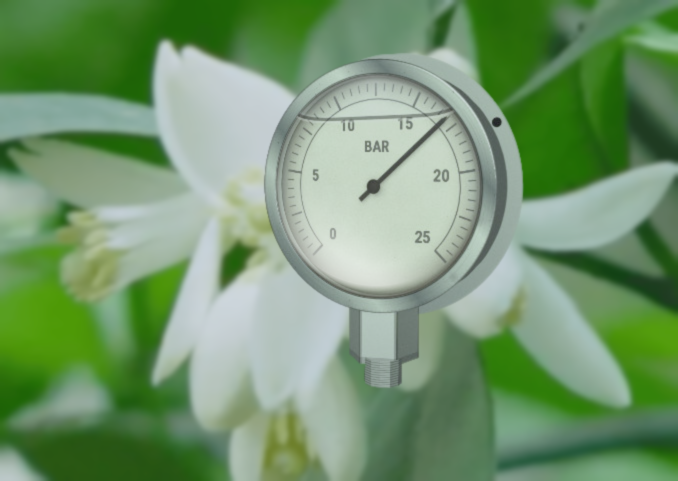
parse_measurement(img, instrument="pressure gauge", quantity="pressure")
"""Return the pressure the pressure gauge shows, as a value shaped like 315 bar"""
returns 17 bar
